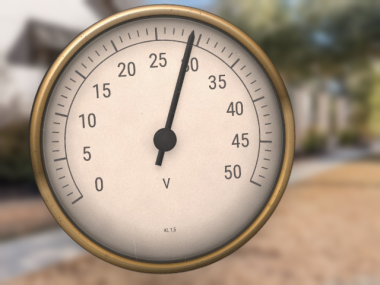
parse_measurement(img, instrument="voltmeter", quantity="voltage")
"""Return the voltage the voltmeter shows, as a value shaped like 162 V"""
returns 29 V
